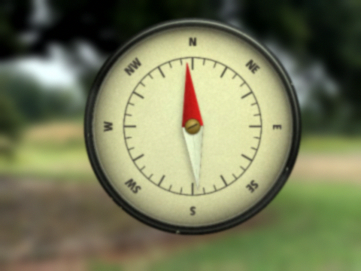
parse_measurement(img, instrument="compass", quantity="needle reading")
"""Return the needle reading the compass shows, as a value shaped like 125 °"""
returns 355 °
